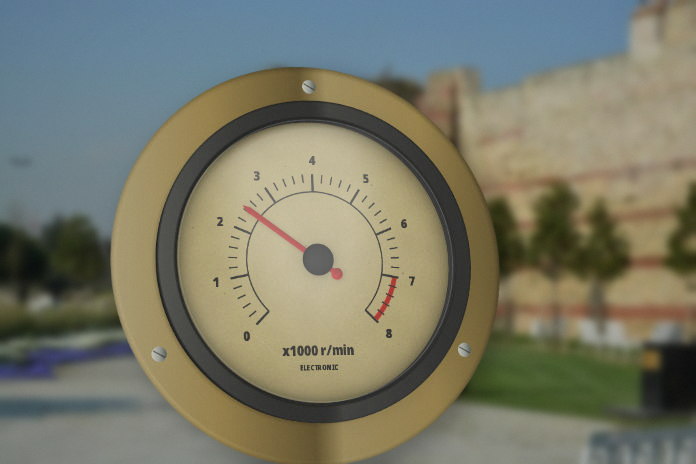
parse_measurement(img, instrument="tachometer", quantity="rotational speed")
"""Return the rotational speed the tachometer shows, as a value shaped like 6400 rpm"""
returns 2400 rpm
